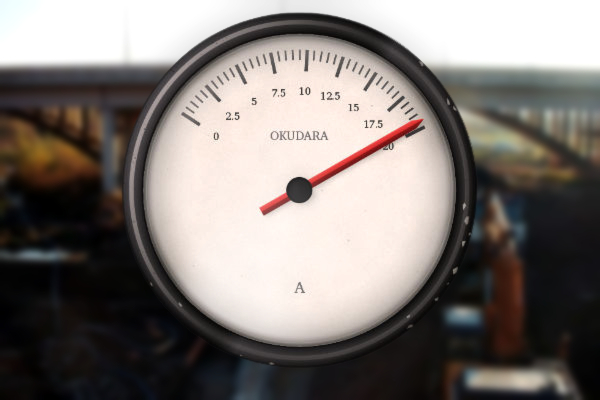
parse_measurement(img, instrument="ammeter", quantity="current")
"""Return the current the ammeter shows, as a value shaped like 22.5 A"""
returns 19.5 A
